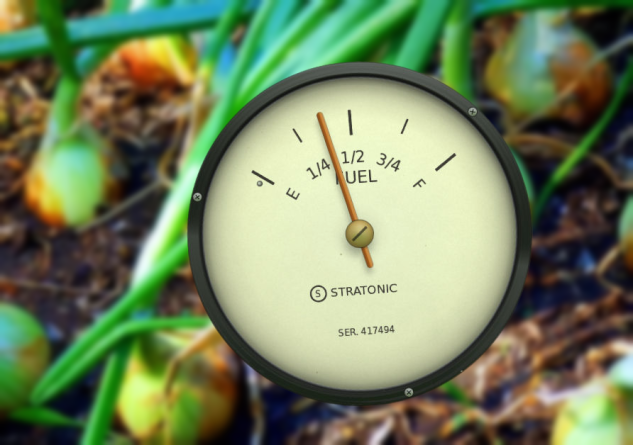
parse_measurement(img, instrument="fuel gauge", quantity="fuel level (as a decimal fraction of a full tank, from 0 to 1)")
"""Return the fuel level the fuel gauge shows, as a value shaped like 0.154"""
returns 0.375
